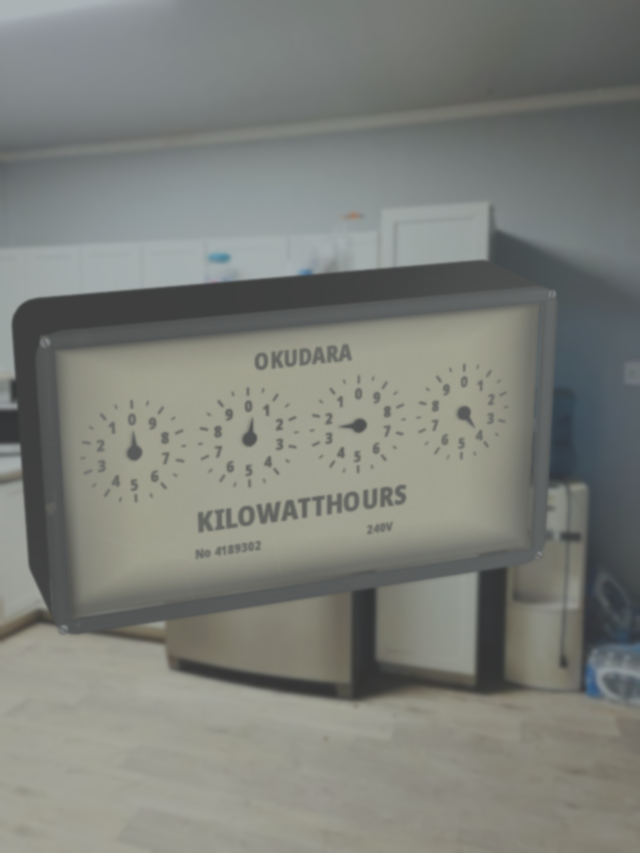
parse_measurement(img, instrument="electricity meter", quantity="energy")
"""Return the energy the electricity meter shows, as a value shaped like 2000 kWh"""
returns 24 kWh
